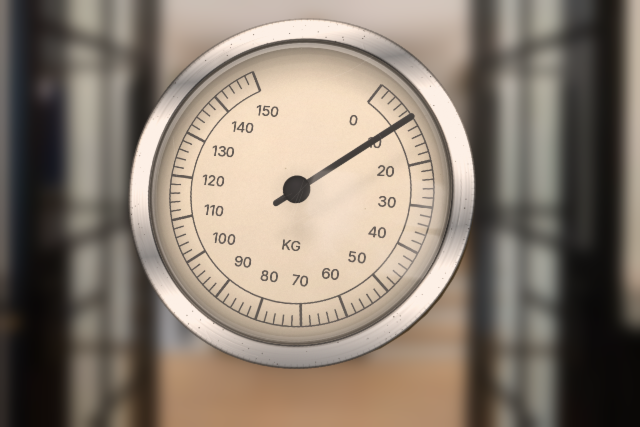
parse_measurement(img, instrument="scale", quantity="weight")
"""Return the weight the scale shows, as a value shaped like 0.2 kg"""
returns 10 kg
